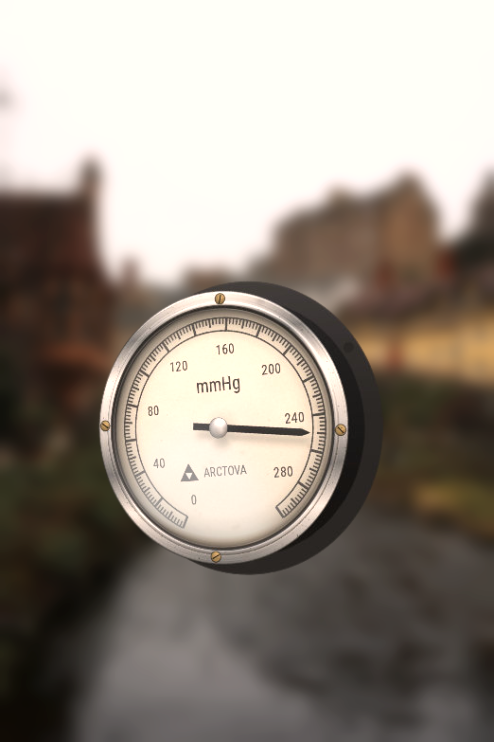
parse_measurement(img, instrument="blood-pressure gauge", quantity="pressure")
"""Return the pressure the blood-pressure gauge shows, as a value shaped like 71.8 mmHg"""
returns 250 mmHg
